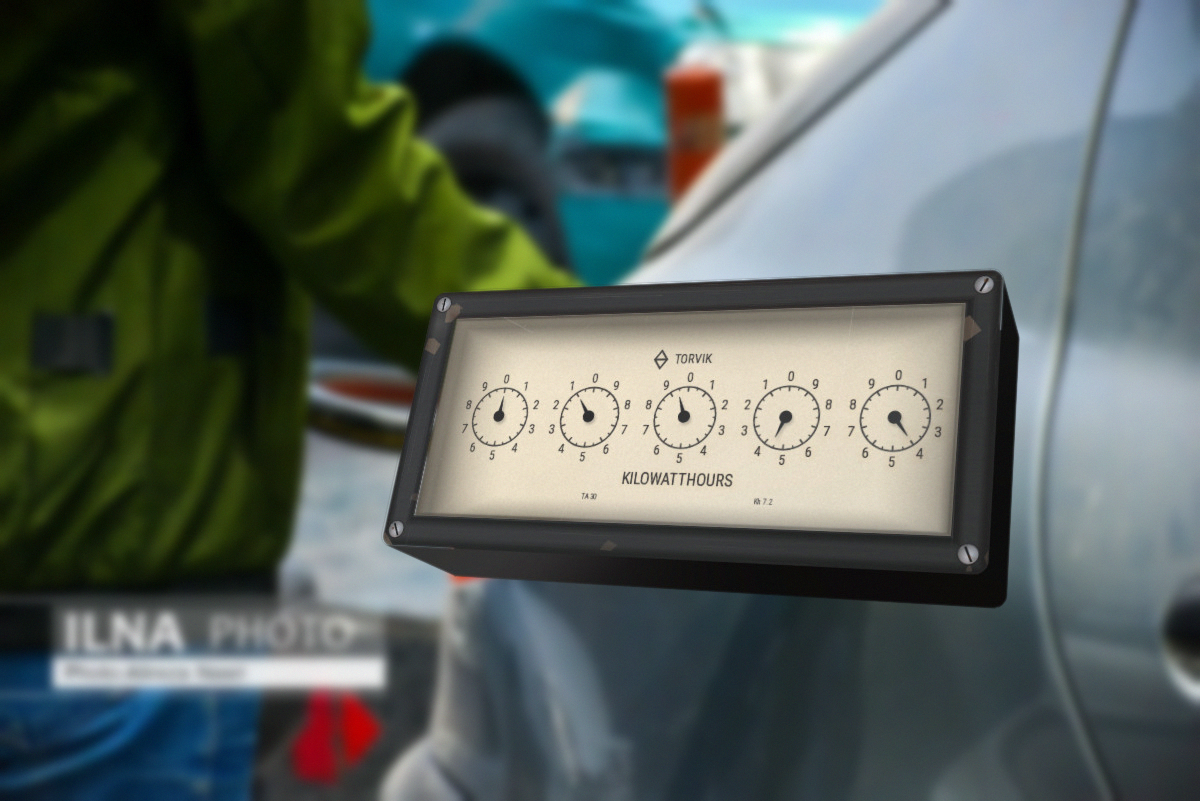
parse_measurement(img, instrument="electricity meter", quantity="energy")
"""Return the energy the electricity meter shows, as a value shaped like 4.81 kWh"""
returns 944 kWh
